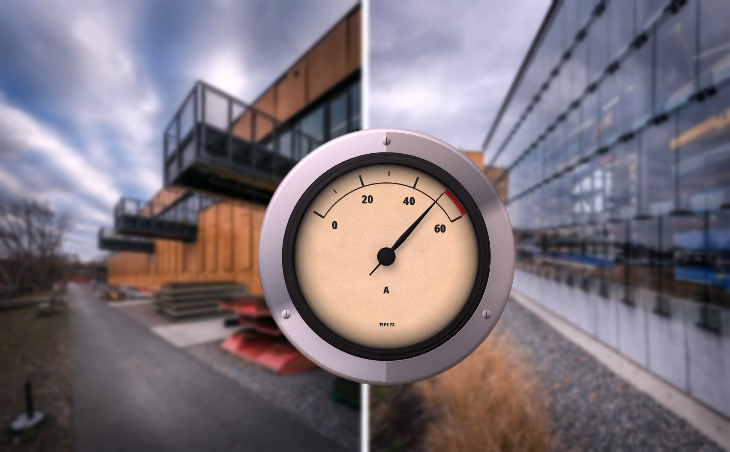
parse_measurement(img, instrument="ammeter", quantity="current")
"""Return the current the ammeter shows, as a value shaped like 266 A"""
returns 50 A
